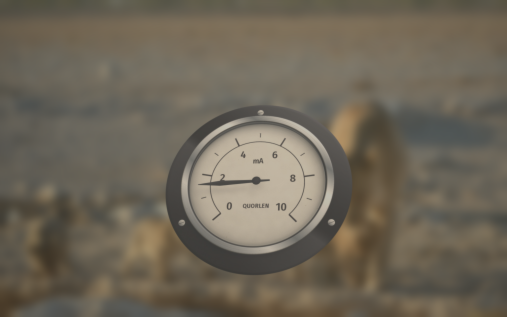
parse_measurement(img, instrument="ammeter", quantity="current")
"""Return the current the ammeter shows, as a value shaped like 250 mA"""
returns 1.5 mA
